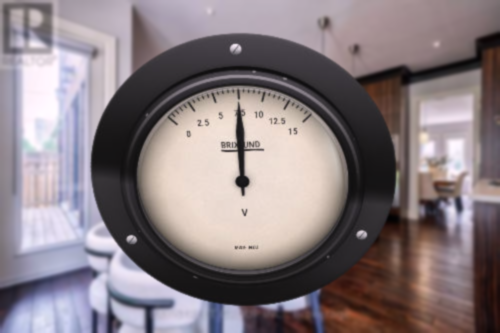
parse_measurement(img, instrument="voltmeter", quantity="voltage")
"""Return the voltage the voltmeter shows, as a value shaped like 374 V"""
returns 7.5 V
